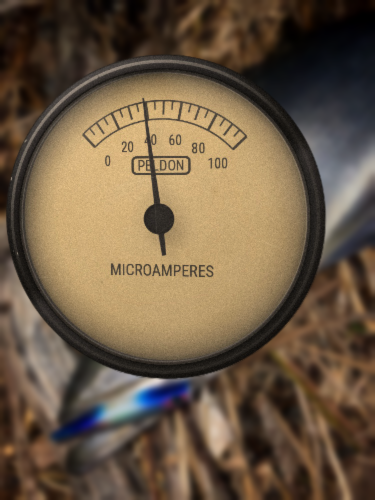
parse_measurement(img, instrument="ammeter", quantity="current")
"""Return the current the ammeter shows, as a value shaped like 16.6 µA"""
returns 40 µA
